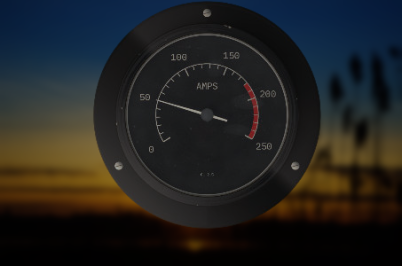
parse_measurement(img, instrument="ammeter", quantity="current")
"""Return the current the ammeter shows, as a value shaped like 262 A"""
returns 50 A
